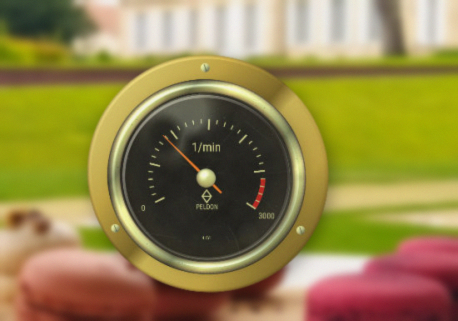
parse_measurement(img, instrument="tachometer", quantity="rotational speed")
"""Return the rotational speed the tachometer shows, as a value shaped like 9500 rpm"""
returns 900 rpm
